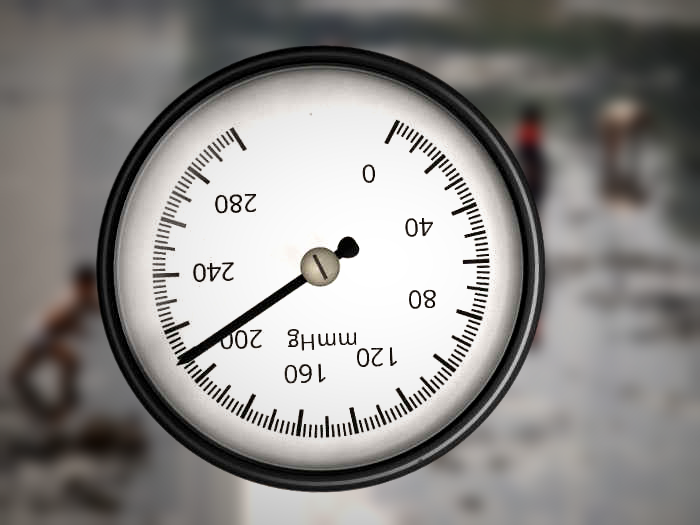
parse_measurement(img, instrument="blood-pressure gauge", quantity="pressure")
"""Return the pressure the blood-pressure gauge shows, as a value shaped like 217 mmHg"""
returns 208 mmHg
